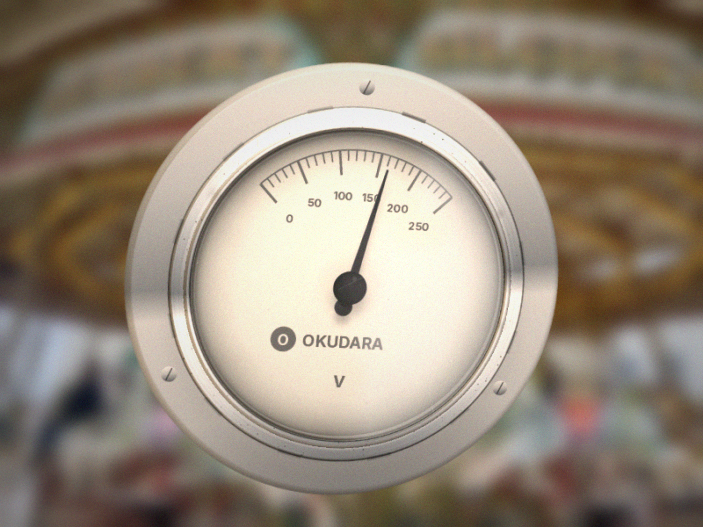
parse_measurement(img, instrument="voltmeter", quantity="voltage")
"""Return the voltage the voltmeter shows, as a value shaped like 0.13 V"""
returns 160 V
